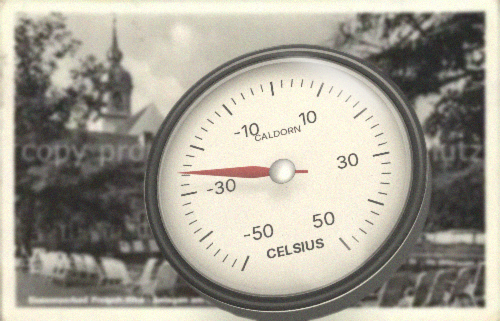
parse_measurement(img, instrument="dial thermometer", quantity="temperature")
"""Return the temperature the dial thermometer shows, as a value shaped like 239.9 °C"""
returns -26 °C
